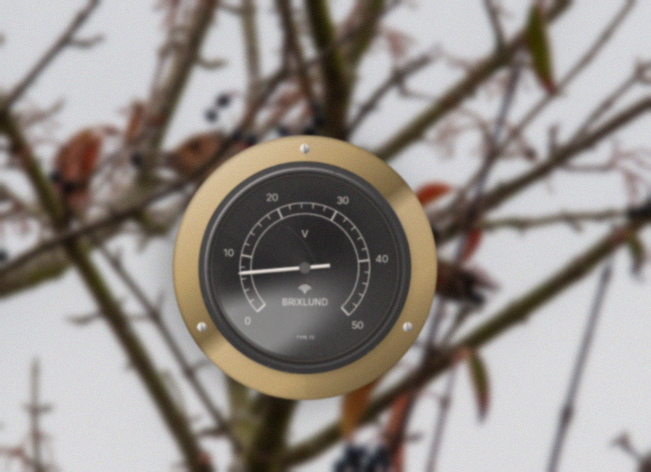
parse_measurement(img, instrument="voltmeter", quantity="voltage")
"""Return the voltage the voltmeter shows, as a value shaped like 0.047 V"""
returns 7 V
